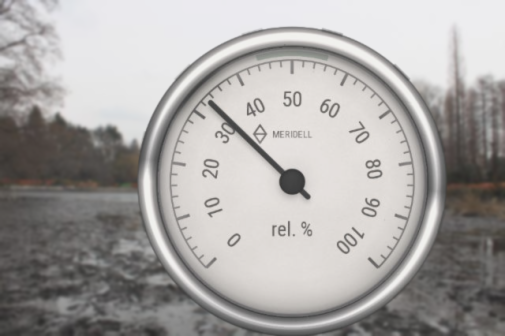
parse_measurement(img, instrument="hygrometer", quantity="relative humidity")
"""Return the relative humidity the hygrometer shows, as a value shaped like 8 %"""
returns 33 %
